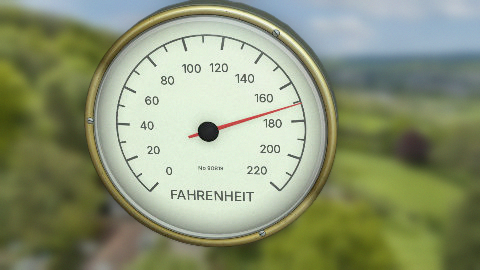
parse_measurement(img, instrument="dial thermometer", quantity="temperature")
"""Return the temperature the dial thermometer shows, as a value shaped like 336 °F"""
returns 170 °F
